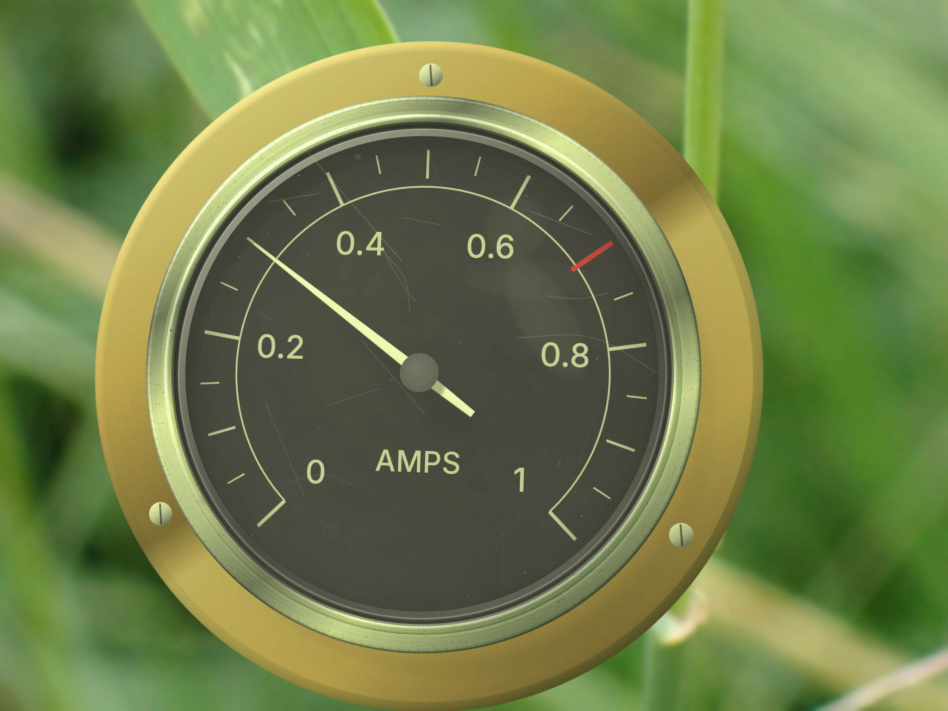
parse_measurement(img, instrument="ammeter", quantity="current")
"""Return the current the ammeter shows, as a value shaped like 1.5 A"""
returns 0.3 A
